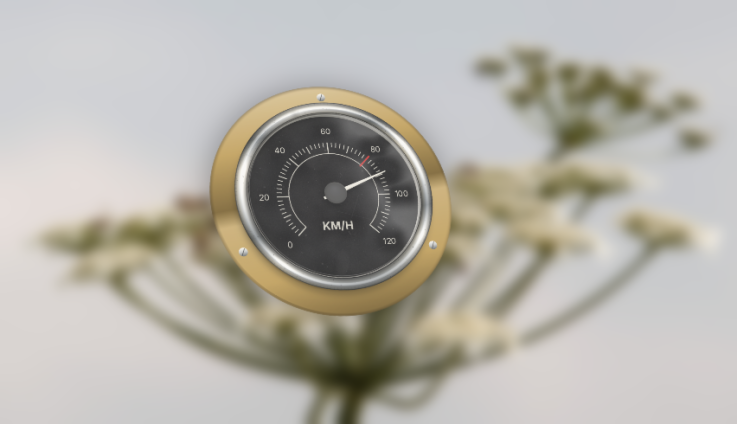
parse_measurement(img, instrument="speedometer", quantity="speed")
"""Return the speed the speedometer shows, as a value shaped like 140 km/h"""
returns 90 km/h
